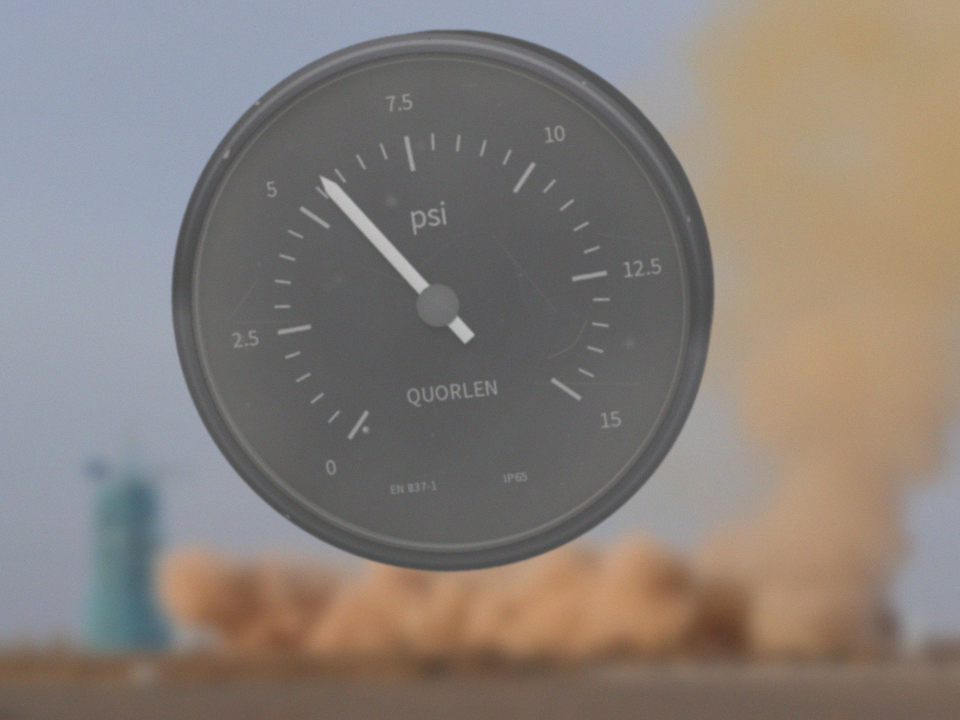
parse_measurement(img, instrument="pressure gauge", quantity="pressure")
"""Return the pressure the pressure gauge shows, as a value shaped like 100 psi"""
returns 5.75 psi
